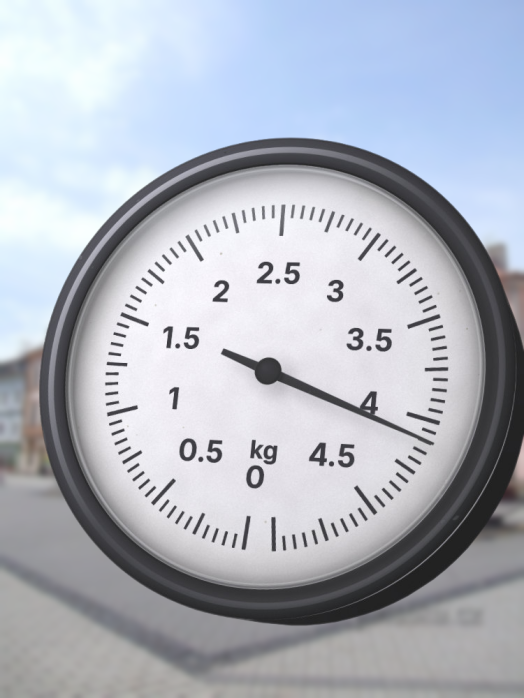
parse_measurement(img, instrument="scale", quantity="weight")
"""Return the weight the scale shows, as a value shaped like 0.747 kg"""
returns 4.1 kg
